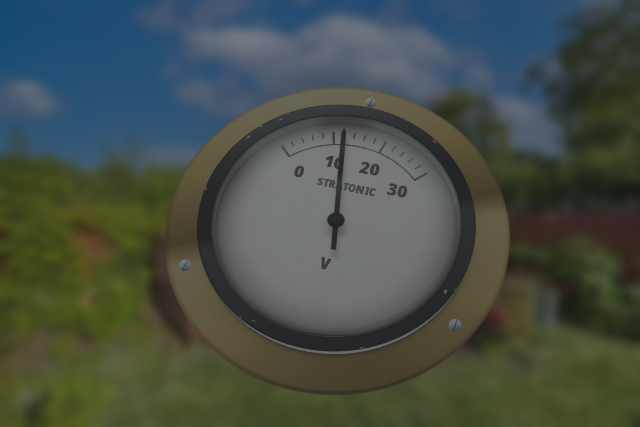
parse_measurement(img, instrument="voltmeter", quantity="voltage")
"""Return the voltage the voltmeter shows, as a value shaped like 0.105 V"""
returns 12 V
